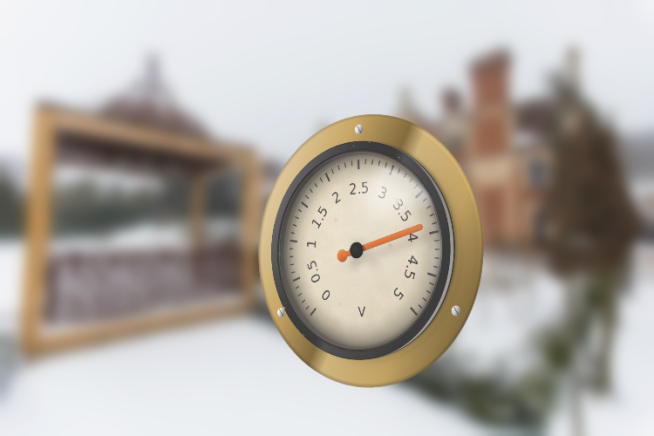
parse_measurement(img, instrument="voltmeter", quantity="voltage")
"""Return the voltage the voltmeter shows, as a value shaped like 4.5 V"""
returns 3.9 V
